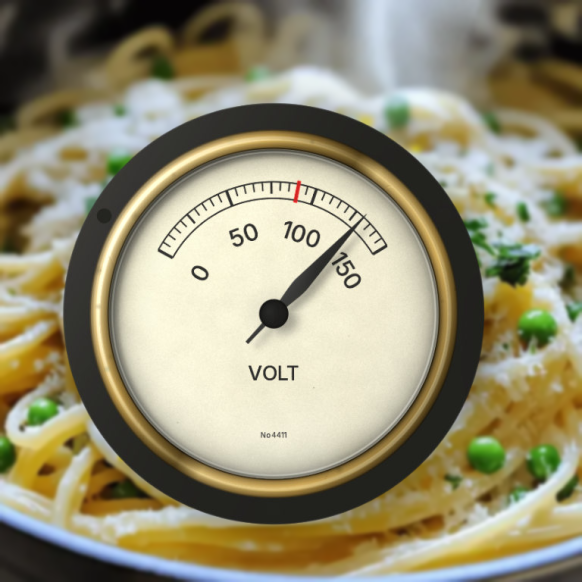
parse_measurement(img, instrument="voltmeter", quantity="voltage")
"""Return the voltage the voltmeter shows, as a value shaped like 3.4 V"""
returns 130 V
